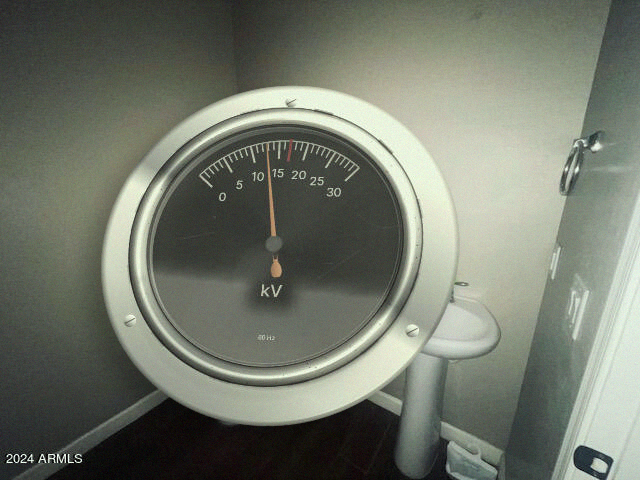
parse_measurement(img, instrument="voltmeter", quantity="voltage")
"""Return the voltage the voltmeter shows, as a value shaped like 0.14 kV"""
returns 13 kV
